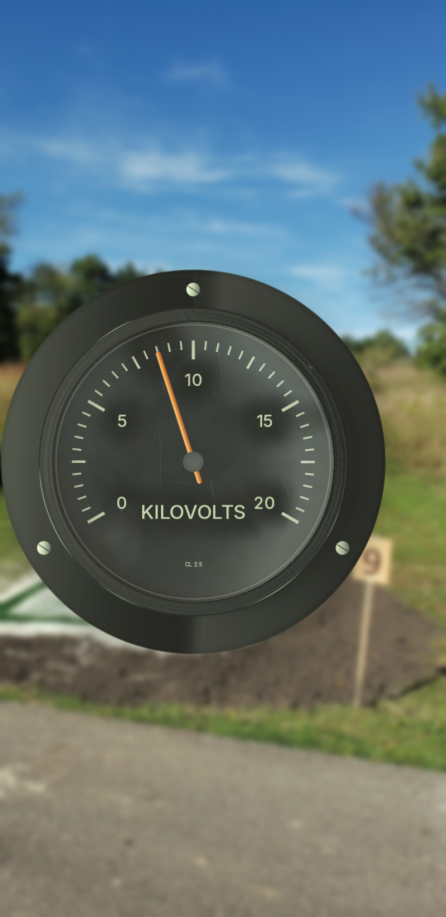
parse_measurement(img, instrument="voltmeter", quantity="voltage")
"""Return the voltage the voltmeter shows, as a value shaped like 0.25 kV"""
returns 8.5 kV
